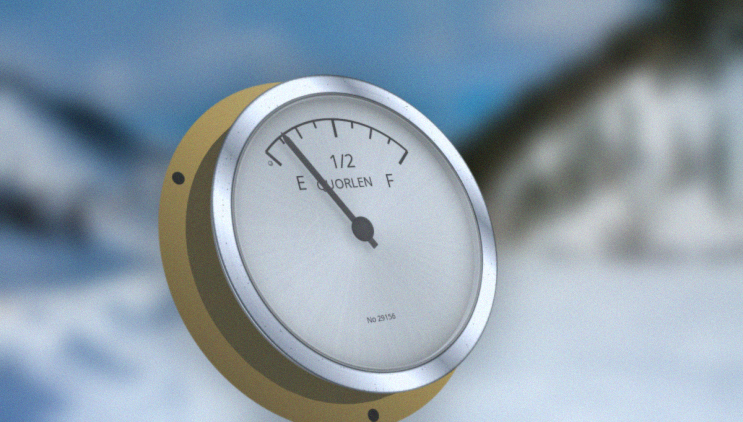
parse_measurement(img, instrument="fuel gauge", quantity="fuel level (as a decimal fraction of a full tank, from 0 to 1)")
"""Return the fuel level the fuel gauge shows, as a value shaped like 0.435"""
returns 0.125
